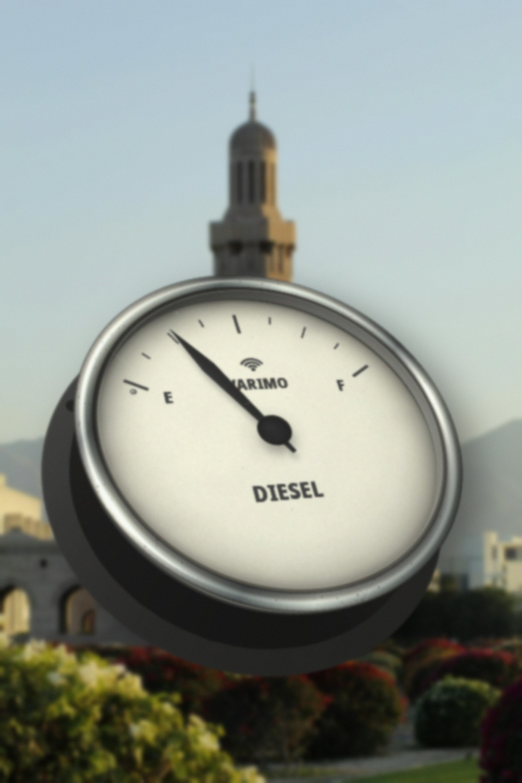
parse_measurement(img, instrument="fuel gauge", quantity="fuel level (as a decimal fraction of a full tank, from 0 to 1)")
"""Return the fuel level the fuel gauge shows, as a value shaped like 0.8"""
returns 0.25
